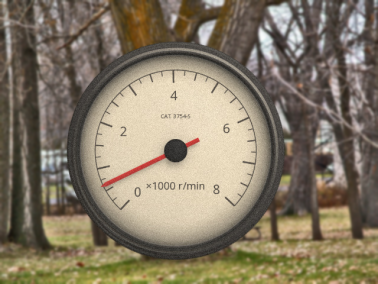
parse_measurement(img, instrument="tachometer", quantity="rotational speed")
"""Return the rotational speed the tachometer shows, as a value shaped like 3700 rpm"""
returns 625 rpm
